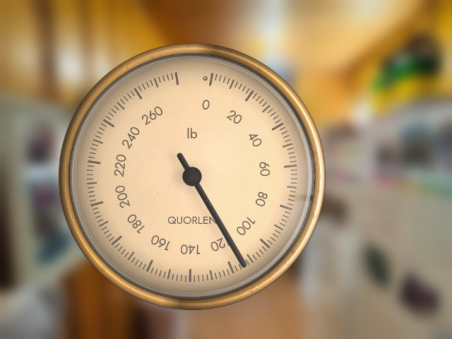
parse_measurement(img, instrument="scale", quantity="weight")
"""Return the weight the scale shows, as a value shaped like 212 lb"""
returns 114 lb
